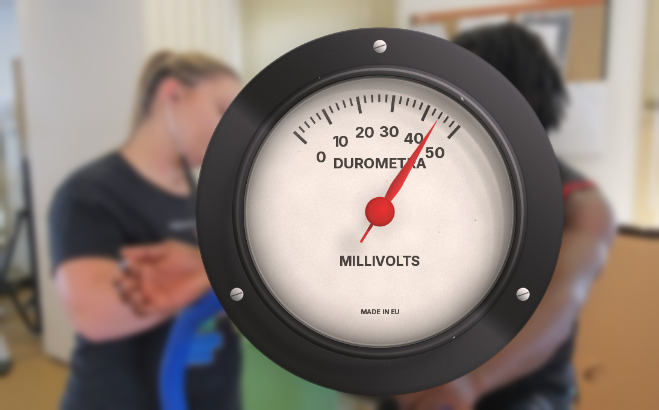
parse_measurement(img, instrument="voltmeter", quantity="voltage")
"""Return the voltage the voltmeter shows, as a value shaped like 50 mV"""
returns 44 mV
